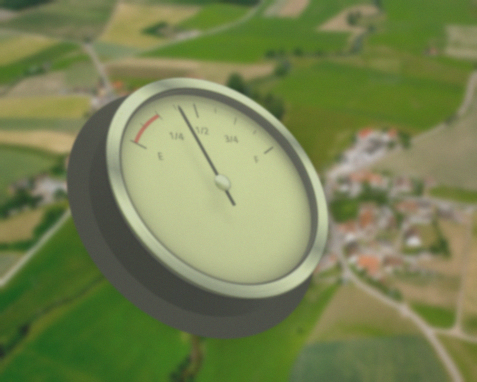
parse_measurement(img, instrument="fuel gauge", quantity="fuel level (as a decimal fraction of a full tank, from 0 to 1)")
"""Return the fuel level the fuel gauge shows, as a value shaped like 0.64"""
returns 0.375
